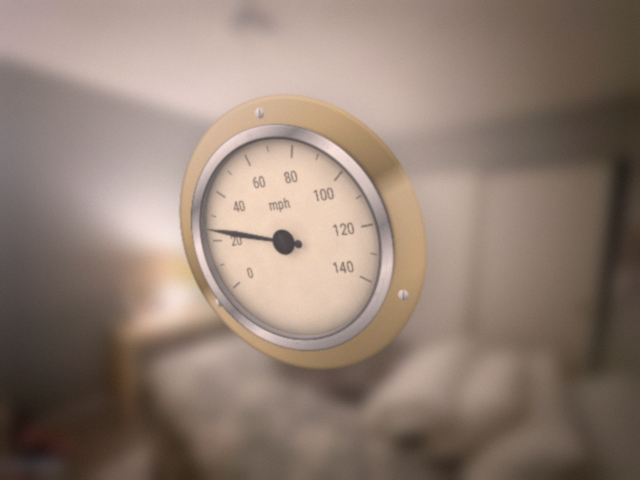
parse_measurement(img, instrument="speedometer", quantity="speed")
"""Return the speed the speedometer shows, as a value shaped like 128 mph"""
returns 25 mph
